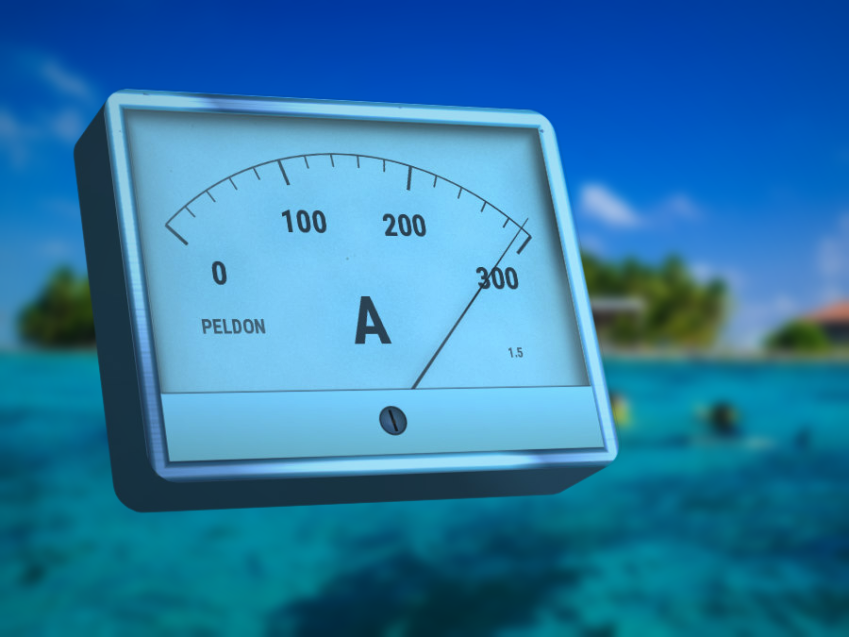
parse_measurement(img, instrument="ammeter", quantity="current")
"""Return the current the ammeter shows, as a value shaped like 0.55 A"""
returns 290 A
